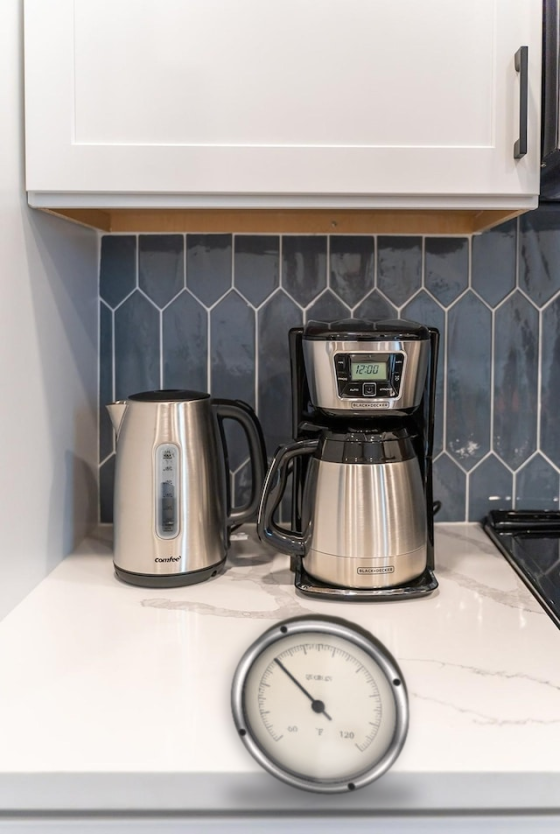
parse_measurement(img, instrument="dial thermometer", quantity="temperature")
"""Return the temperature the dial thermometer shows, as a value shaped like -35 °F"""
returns 0 °F
